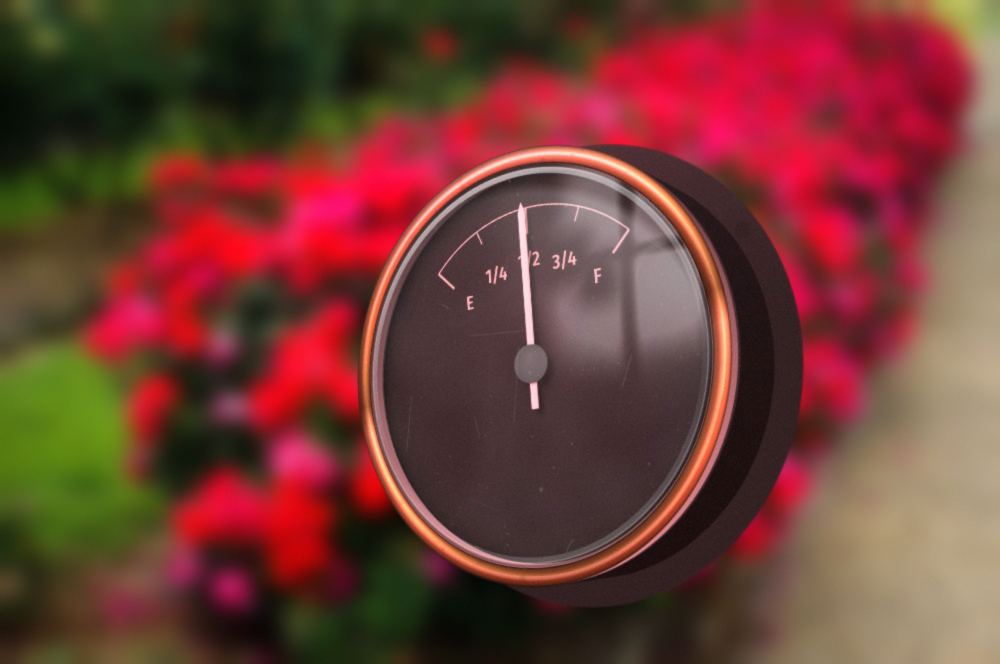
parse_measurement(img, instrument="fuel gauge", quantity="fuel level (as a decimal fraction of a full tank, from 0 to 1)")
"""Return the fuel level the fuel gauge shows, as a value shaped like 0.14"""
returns 0.5
